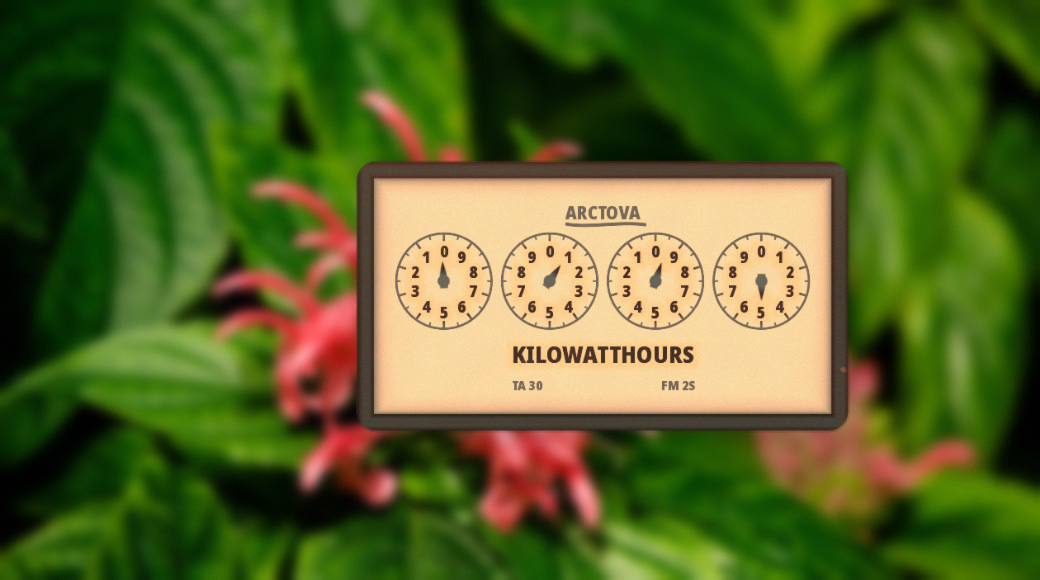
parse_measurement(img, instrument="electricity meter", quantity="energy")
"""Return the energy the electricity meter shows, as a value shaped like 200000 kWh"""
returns 95 kWh
